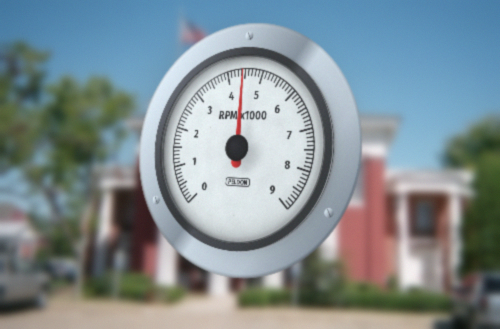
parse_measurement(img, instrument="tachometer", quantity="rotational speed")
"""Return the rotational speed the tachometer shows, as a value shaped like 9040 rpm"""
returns 4500 rpm
